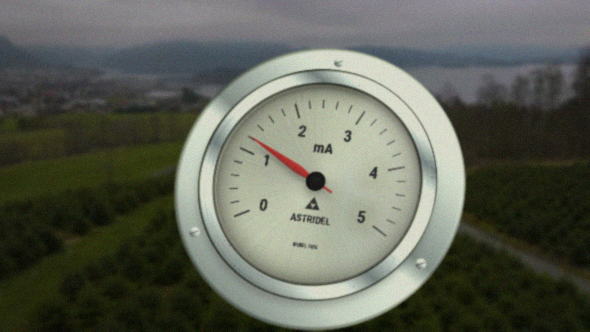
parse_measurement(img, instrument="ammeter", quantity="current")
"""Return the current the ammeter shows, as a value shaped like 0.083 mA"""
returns 1.2 mA
